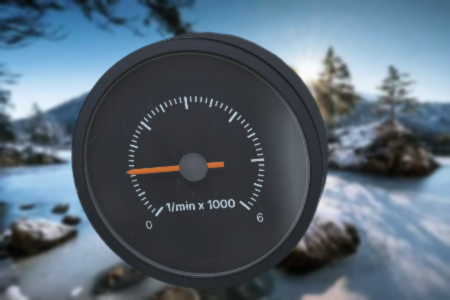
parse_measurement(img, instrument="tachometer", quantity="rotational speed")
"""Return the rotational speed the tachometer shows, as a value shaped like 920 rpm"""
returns 1000 rpm
